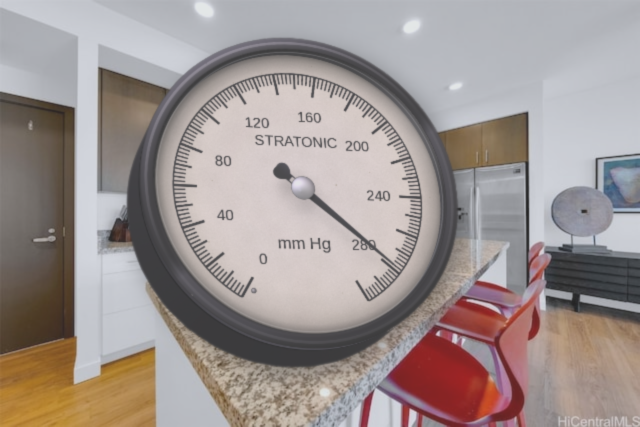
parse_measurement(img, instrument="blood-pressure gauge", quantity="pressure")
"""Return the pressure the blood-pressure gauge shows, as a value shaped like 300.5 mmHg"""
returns 280 mmHg
